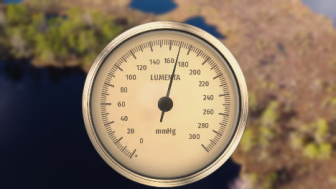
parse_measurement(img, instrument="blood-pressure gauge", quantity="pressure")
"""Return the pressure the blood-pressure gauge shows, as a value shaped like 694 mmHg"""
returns 170 mmHg
